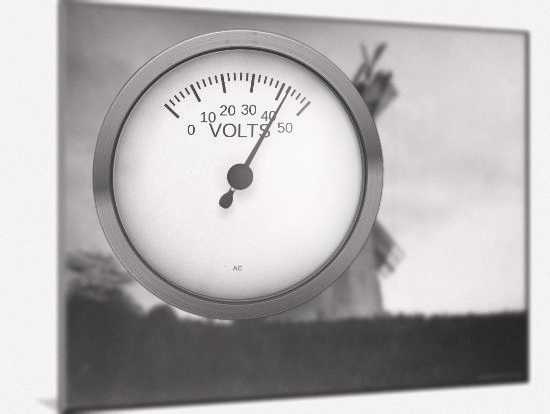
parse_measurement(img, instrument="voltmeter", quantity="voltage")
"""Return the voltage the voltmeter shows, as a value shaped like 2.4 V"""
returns 42 V
